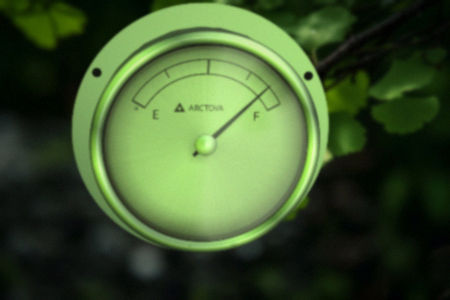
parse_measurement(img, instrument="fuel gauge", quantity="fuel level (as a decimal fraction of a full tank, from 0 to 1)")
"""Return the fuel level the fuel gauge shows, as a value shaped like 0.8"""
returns 0.875
